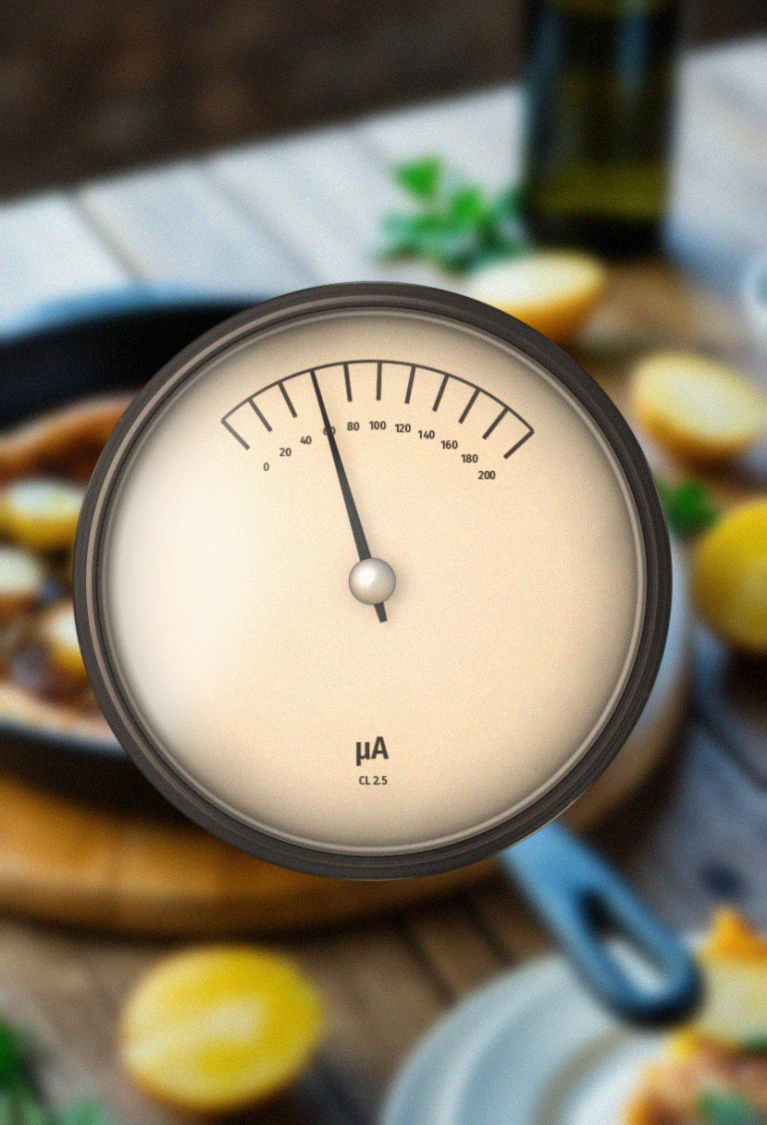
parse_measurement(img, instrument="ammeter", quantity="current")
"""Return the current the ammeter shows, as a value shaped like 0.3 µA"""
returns 60 µA
